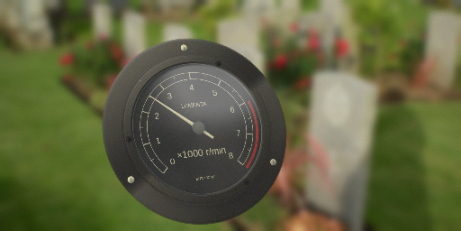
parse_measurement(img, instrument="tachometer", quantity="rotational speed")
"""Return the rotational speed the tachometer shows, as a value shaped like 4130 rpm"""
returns 2500 rpm
